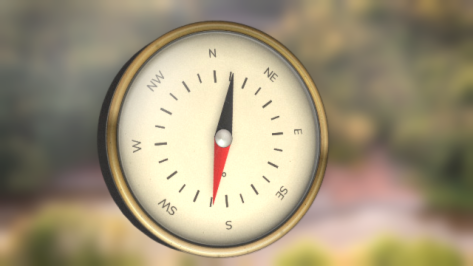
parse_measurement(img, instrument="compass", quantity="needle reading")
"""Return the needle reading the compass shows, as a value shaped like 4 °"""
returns 195 °
